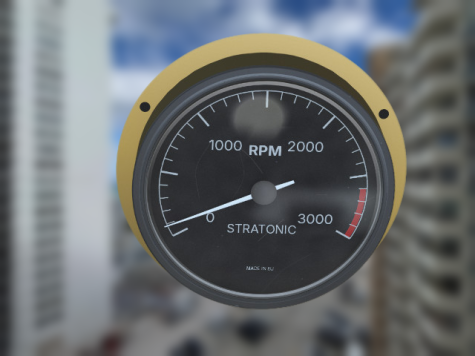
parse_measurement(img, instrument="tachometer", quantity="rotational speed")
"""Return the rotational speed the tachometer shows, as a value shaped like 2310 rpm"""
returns 100 rpm
